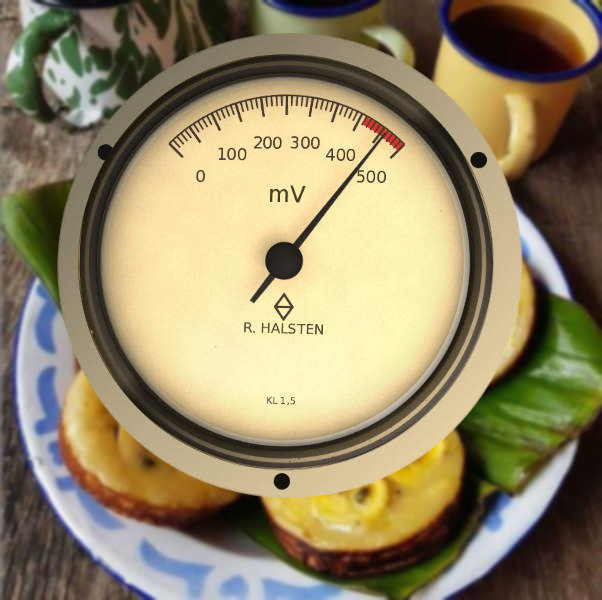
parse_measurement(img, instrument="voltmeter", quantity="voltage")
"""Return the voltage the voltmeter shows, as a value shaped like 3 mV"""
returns 460 mV
